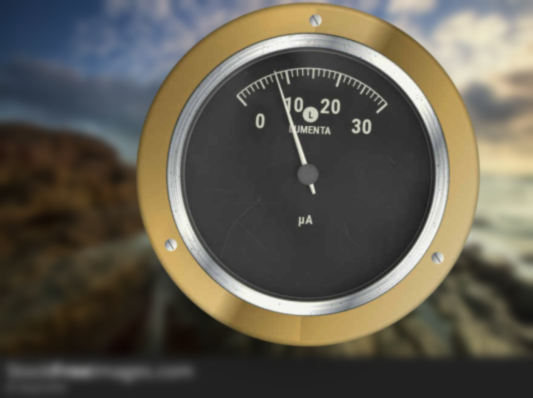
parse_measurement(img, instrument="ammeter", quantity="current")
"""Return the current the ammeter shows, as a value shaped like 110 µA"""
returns 8 µA
